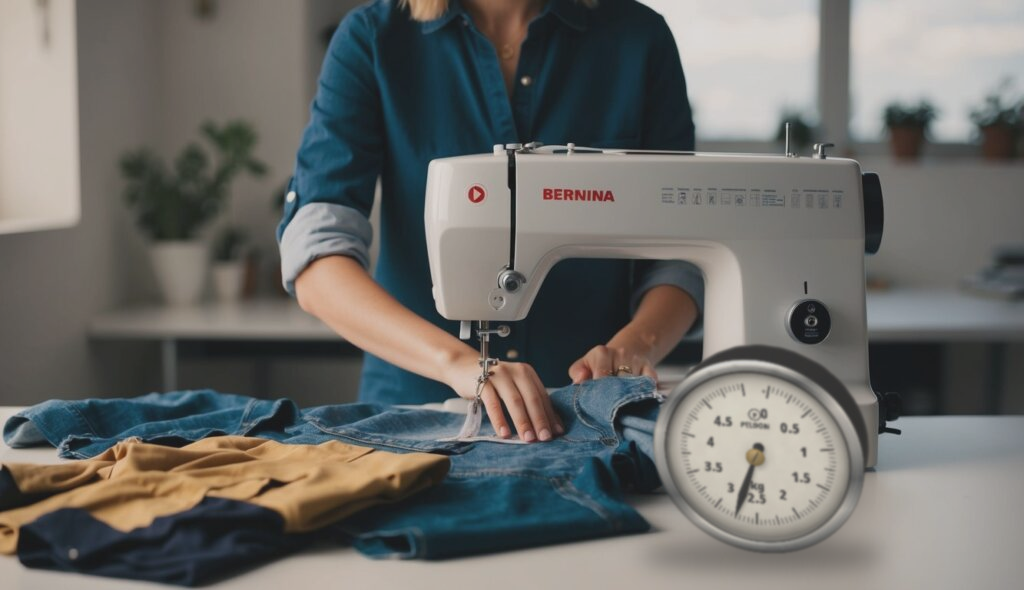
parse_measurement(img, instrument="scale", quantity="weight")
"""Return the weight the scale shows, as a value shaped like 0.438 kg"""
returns 2.75 kg
